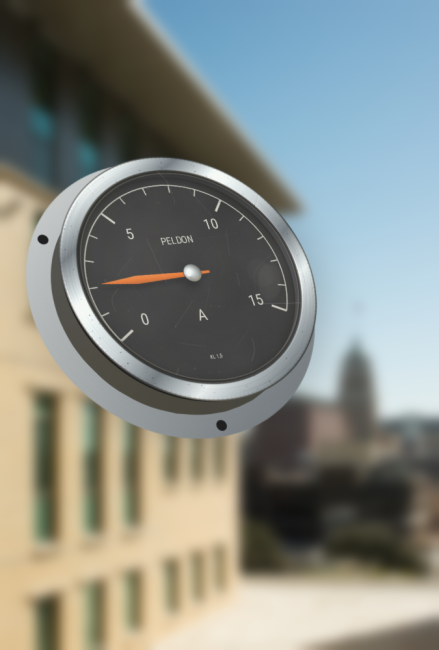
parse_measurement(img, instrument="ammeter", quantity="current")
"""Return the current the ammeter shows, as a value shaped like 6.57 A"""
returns 2 A
